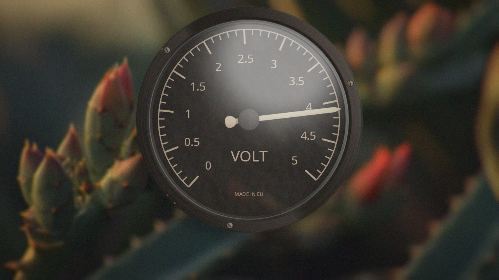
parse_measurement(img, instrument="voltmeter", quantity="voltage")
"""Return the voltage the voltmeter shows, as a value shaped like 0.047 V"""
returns 4.1 V
